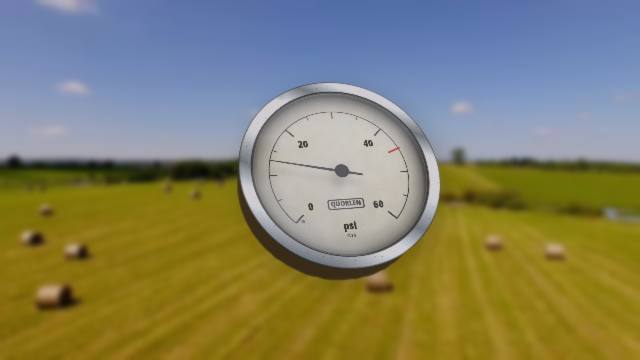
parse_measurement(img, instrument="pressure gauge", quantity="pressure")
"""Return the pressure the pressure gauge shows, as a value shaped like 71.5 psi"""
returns 12.5 psi
